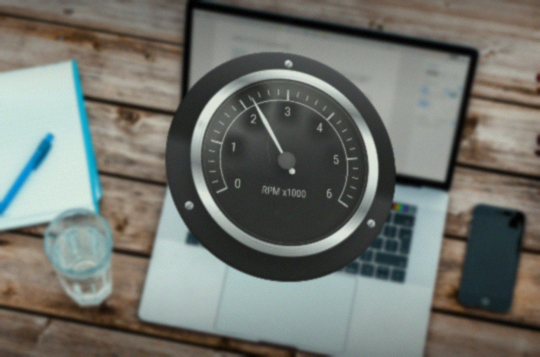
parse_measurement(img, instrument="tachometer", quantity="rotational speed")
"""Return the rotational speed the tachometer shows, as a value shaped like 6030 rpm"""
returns 2200 rpm
